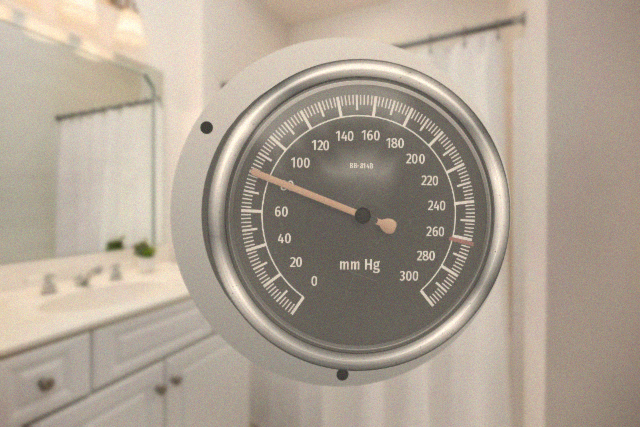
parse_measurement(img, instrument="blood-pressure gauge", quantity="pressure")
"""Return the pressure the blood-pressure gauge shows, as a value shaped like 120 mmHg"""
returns 80 mmHg
